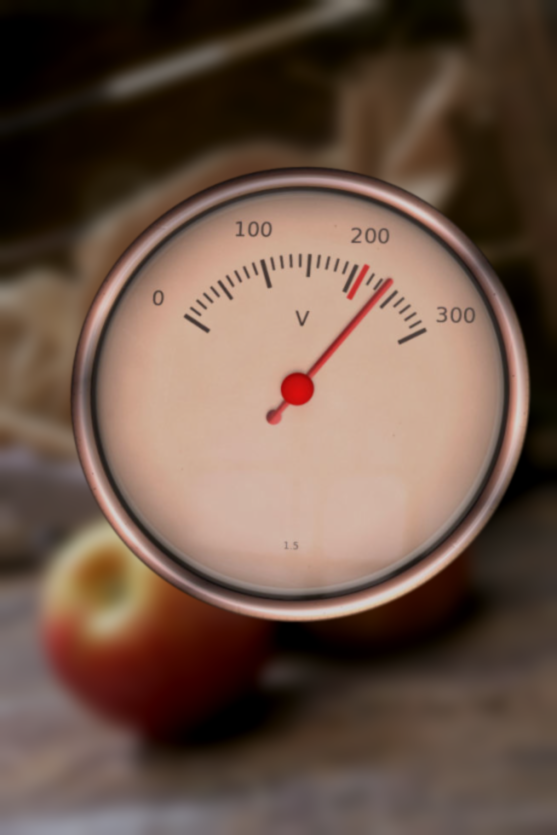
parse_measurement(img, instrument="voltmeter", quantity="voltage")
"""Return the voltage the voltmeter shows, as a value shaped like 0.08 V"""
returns 240 V
